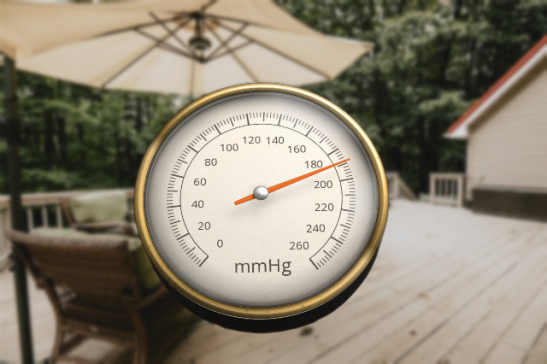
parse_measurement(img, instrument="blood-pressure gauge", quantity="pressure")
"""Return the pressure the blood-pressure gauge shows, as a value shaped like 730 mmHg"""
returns 190 mmHg
